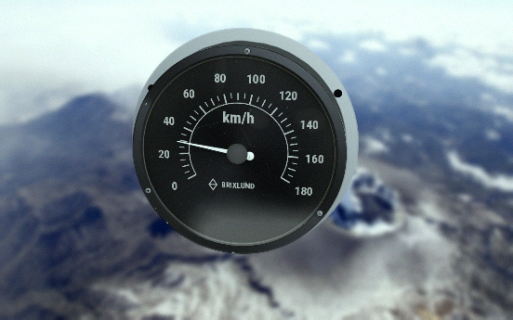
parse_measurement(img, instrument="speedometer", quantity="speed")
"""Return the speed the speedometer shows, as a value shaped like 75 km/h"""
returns 30 km/h
